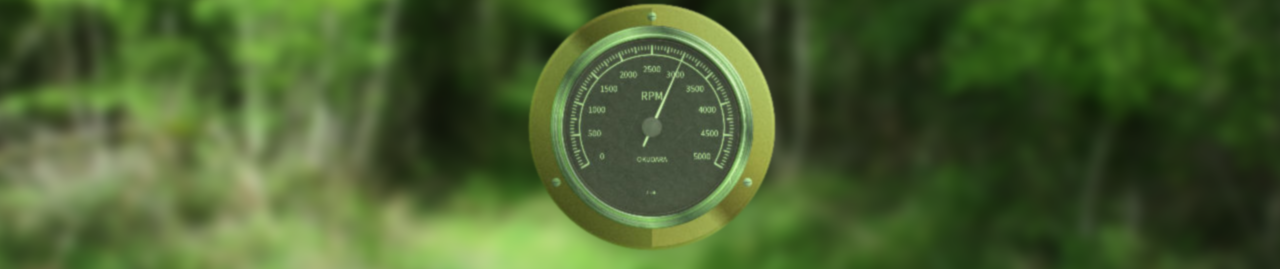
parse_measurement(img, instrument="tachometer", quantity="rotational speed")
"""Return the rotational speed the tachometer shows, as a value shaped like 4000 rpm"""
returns 3000 rpm
